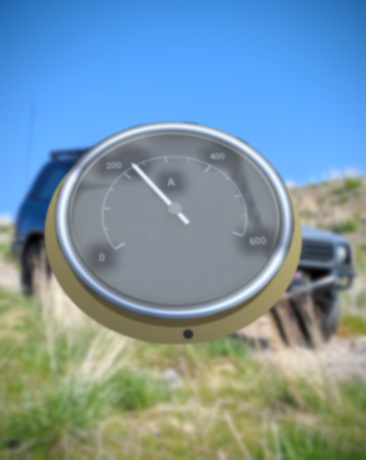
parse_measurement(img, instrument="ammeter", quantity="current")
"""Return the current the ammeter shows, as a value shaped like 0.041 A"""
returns 225 A
